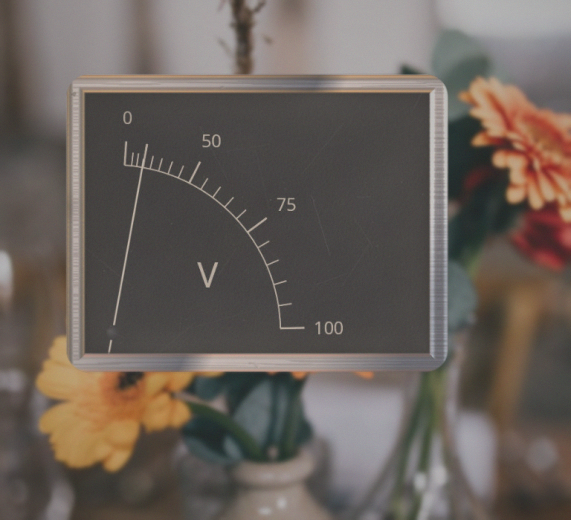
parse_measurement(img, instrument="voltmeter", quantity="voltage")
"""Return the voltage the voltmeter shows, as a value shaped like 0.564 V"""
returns 25 V
